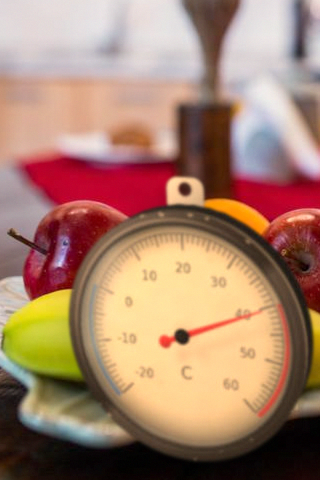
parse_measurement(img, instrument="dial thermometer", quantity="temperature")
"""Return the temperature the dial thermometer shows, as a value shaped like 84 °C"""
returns 40 °C
